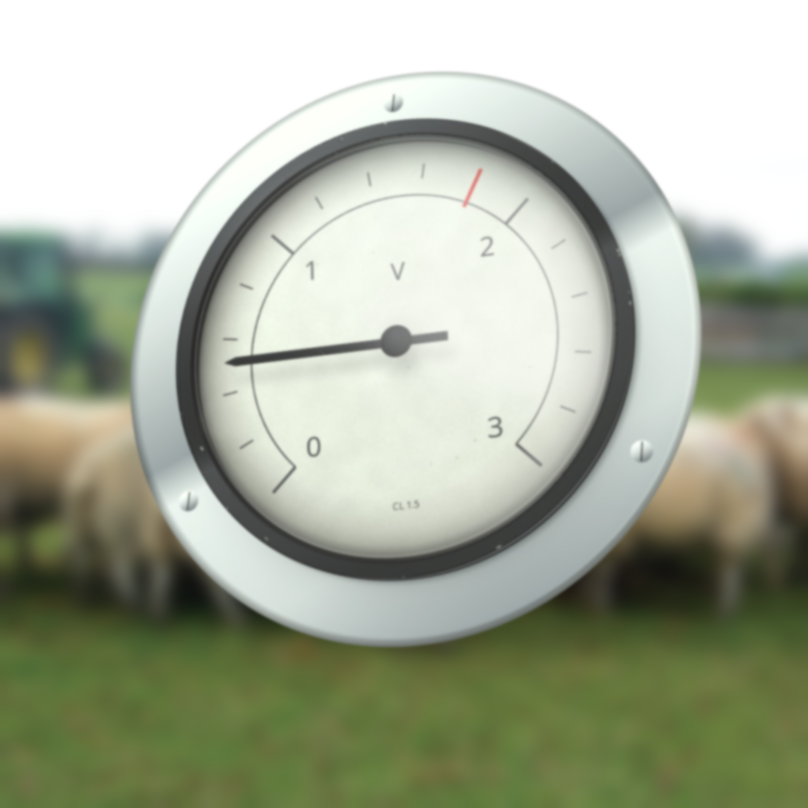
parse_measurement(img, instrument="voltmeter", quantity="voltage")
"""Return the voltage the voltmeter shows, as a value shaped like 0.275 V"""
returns 0.5 V
